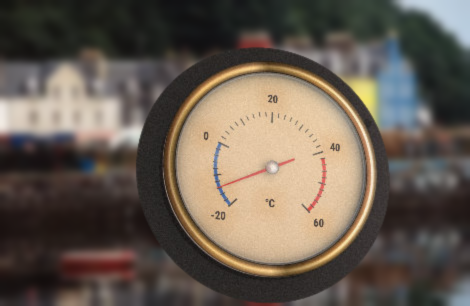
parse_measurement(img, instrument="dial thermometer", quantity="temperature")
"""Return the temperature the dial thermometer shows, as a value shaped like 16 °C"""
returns -14 °C
